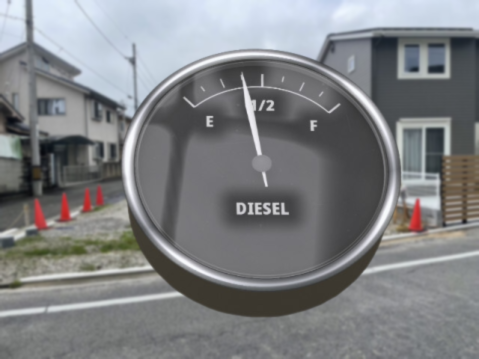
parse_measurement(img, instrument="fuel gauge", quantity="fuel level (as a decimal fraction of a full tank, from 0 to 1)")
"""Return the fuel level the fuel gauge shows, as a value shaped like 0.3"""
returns 0.375
